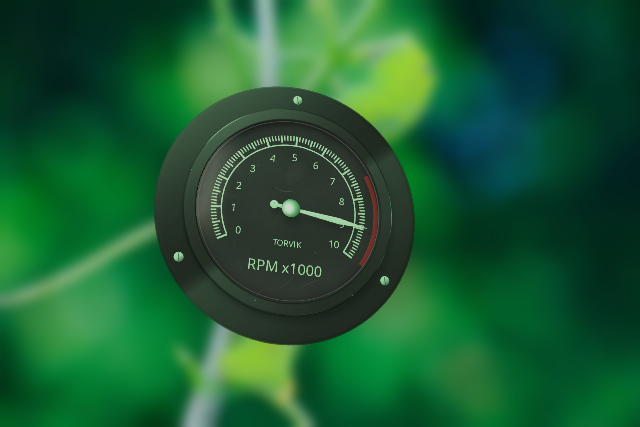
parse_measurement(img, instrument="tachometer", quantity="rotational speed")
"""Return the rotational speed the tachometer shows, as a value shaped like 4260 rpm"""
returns 9000 rpm
